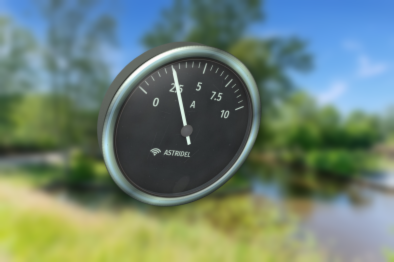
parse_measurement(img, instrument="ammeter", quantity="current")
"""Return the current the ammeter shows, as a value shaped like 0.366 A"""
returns 2.5 A
